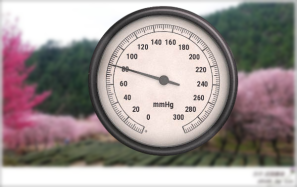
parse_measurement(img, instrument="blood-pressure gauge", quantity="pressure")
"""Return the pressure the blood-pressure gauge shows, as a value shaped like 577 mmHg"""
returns 80 mmHg
